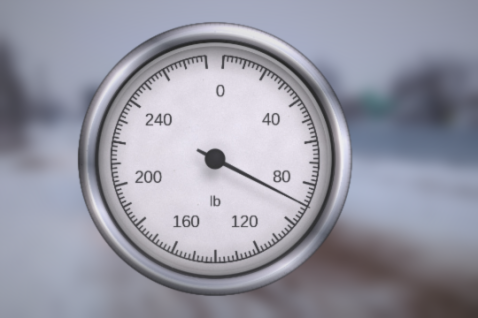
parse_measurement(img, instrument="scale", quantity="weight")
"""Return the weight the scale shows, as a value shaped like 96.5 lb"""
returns 90 lb
